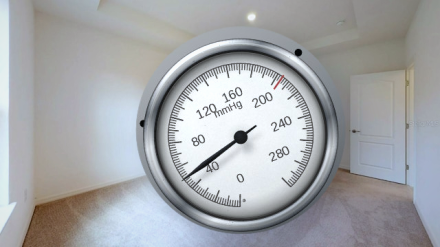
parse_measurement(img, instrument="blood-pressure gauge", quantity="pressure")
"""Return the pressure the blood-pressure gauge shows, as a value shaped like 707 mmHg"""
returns 50 mmHg
